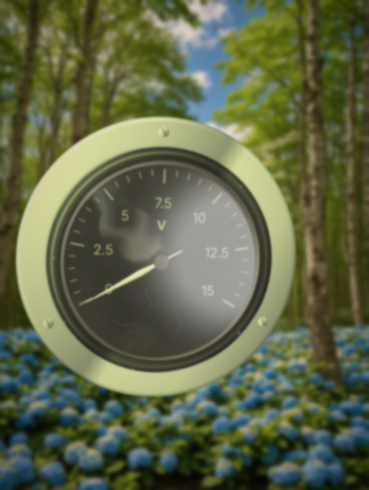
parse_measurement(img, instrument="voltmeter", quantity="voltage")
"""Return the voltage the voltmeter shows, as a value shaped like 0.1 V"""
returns 0 V
